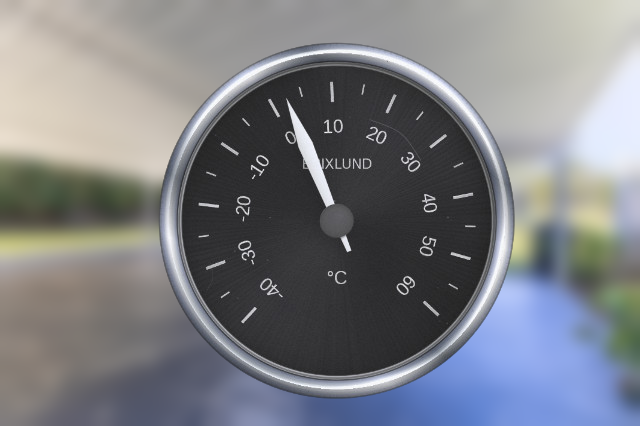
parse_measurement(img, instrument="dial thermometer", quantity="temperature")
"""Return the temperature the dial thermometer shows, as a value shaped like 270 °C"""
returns 2.5 °C
